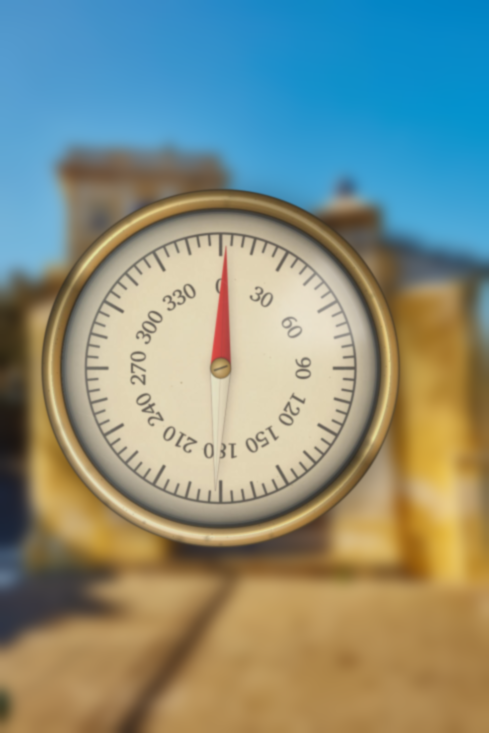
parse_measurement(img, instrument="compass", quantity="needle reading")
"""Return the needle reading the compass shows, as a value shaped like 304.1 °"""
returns 2.5 °
